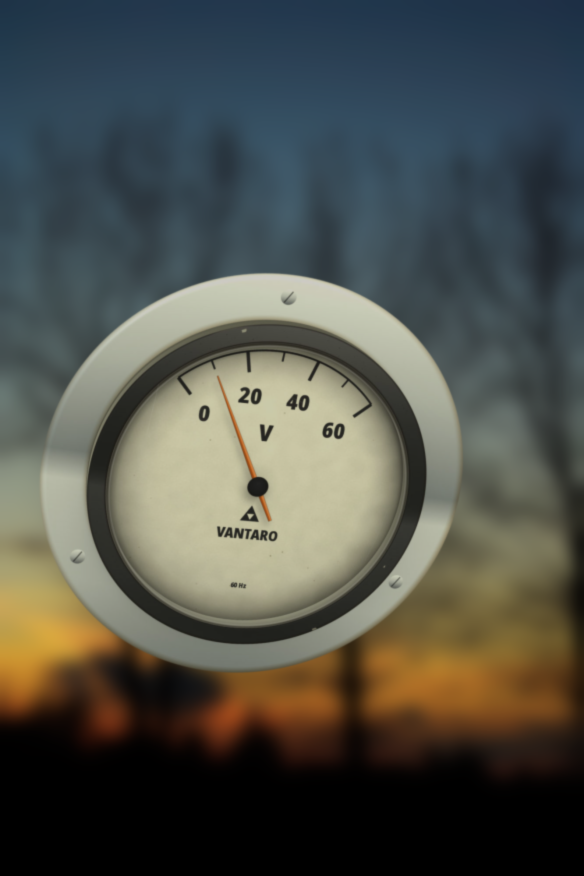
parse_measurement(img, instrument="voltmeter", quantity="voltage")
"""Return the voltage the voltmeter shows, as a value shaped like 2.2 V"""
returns 10 V
